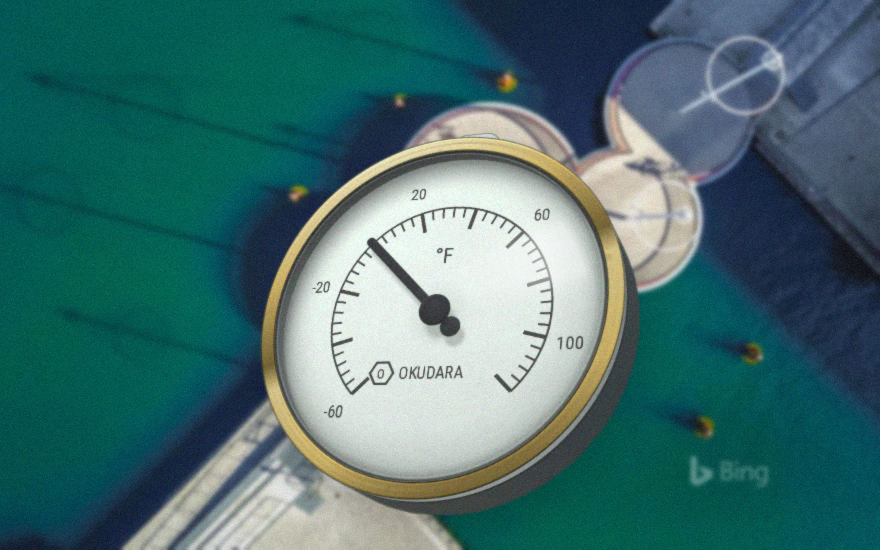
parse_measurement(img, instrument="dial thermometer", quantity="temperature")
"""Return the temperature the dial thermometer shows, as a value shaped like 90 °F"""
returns 0 °F
